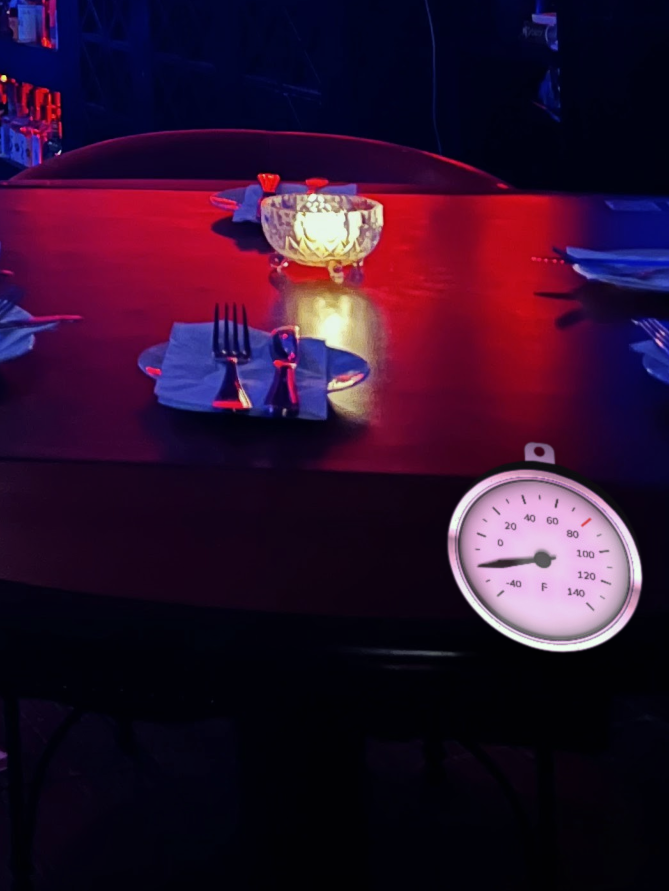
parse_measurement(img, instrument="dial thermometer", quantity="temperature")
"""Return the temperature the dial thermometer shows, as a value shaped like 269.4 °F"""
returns -20 °F
